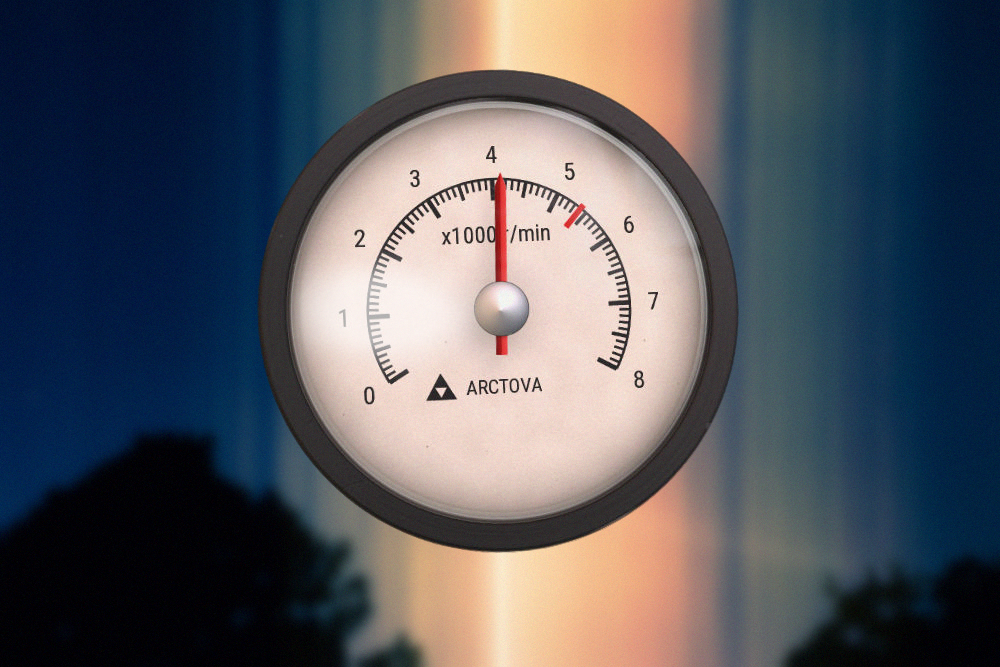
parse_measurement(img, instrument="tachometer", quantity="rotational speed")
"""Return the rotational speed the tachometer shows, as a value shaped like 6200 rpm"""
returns 4100 rpm
